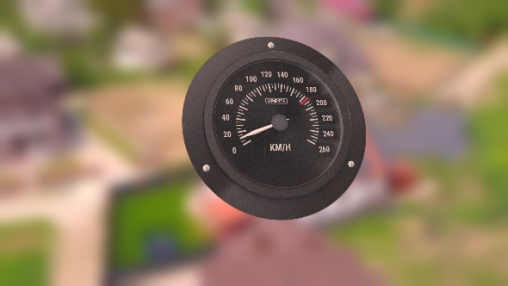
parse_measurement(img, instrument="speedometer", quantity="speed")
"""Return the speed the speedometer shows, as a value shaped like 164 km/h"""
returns 10 km/h
